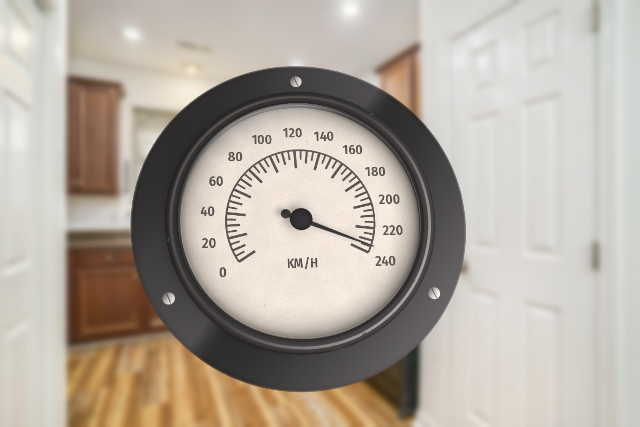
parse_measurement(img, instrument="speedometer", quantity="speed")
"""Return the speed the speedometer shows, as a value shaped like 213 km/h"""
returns 235 km/h
